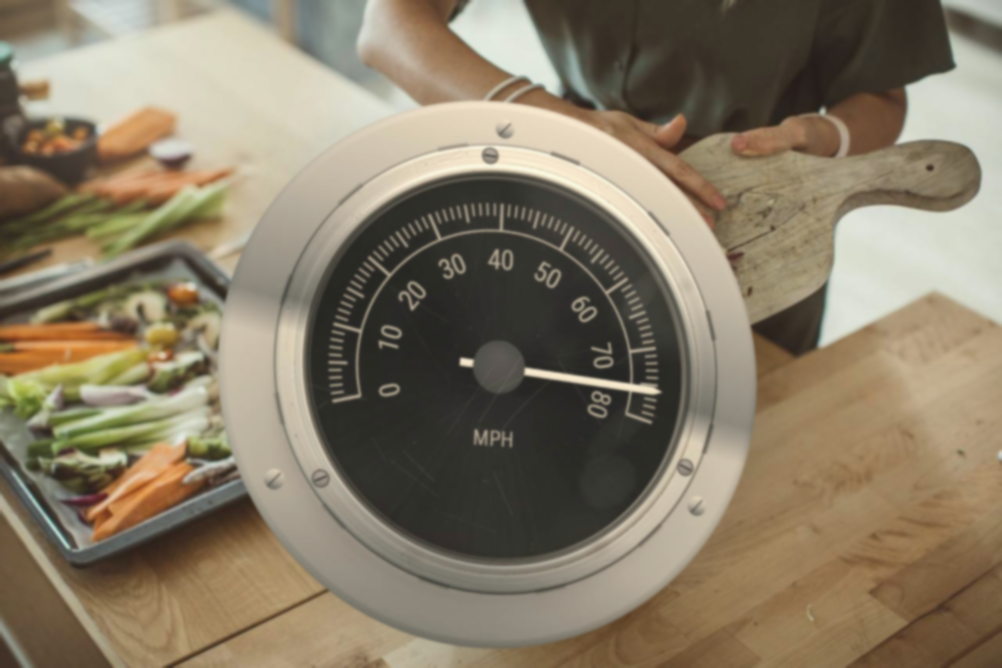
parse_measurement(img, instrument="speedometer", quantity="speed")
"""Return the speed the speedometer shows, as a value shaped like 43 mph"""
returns 76 mph
